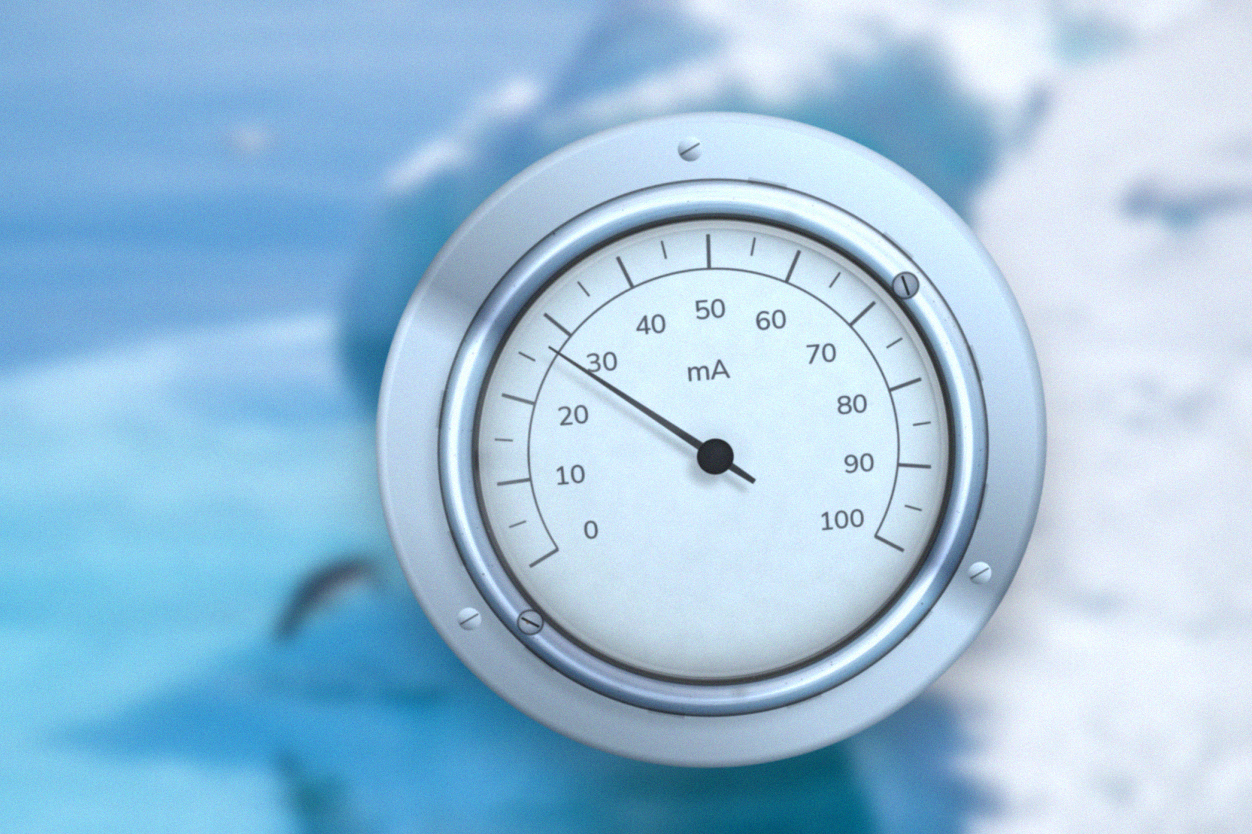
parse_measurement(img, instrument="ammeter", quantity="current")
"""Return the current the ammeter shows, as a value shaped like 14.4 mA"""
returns 27.5 mA
